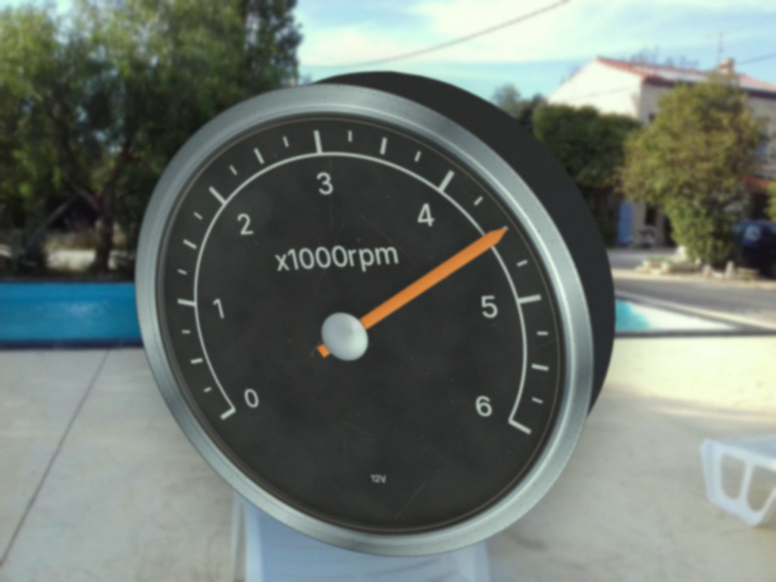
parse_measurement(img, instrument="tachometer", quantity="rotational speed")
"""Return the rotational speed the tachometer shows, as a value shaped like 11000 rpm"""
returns 4500 rpm
